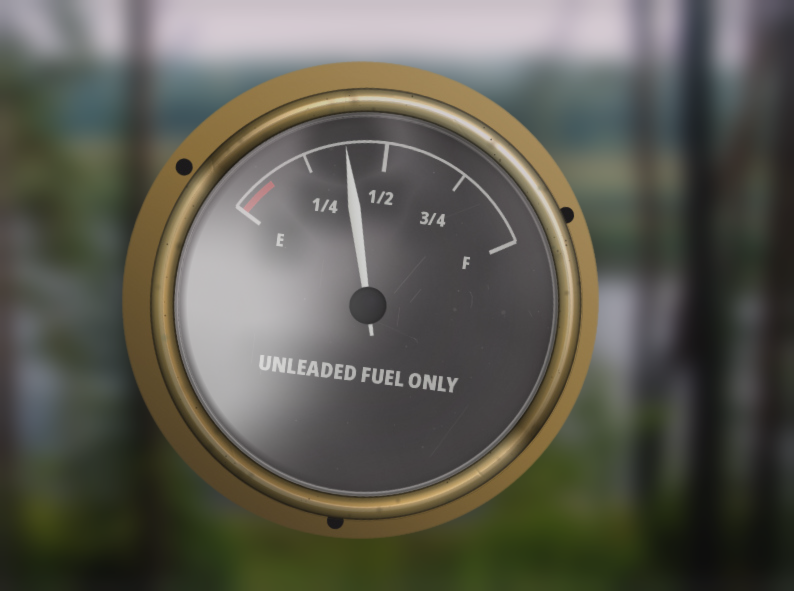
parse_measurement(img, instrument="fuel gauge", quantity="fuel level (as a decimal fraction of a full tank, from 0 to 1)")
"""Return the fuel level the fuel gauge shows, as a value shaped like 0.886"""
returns 0.375
